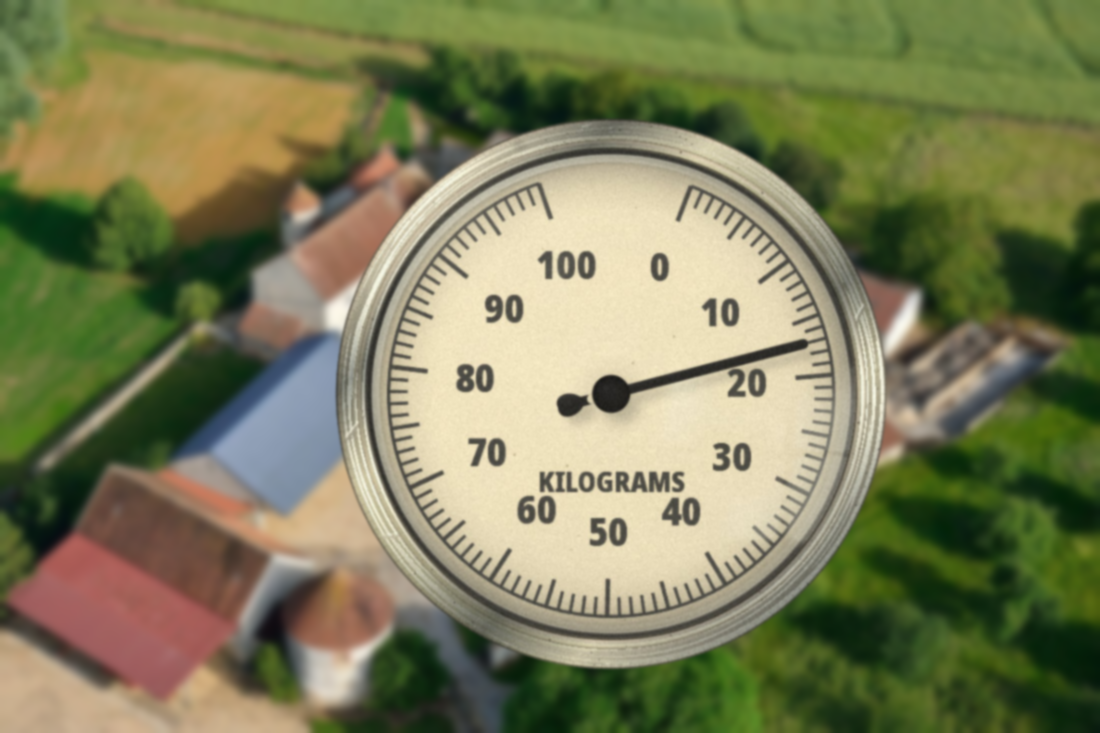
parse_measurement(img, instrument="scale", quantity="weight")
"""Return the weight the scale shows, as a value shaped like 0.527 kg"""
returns 17 kg
